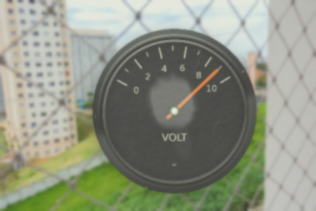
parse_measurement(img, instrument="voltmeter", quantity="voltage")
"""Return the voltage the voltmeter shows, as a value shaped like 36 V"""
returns 9 V
